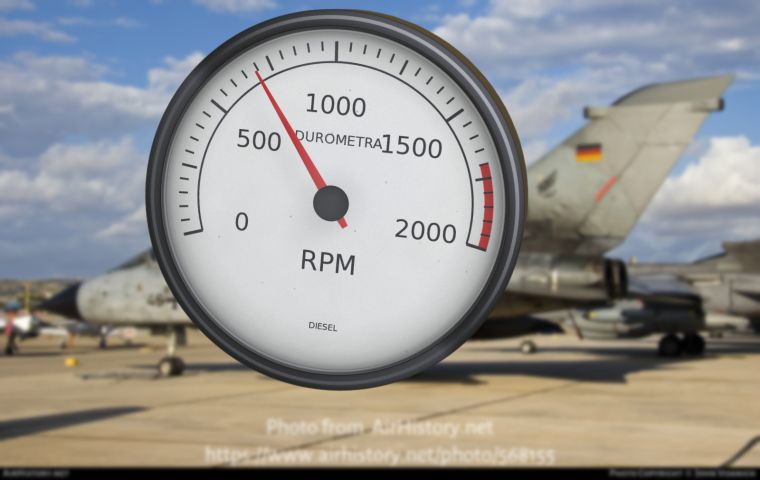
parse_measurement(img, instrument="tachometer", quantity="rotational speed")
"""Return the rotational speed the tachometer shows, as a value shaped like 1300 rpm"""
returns 700 rpm
